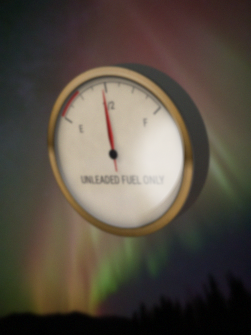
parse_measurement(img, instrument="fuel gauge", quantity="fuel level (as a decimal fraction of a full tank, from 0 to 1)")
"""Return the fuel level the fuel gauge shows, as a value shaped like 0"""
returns 0.5
